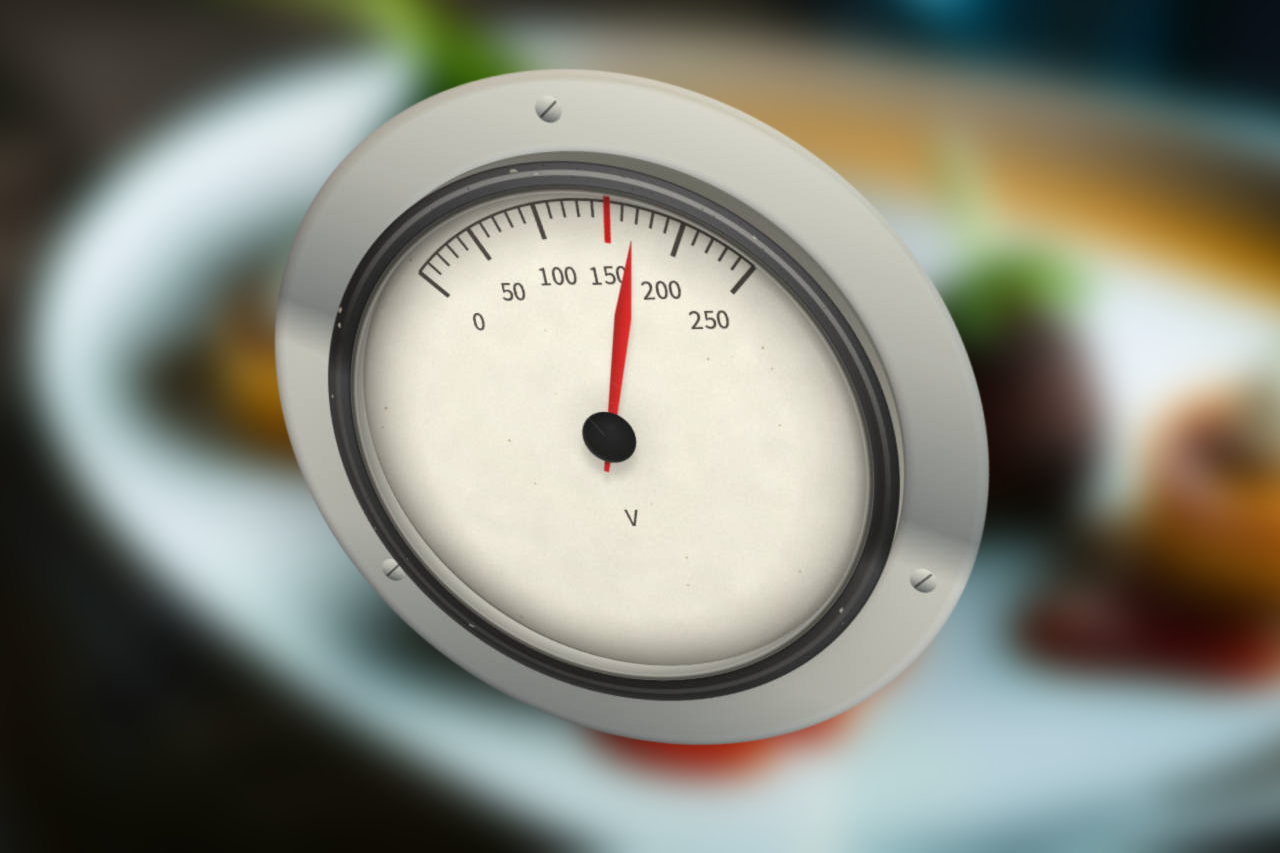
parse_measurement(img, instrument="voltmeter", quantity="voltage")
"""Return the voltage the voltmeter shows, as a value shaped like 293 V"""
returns 170 V
